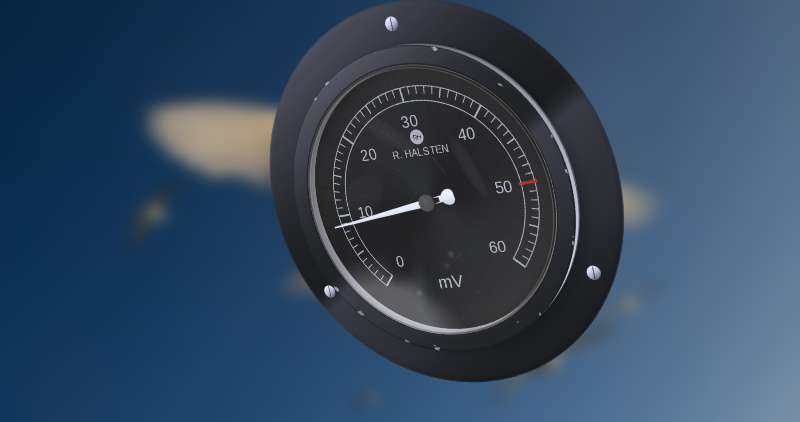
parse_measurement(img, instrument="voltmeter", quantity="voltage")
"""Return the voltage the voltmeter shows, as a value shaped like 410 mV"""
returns 9 mV
